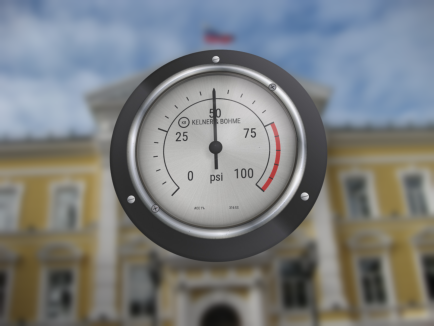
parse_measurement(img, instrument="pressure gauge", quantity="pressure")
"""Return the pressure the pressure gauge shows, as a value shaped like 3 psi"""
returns 50 psi
